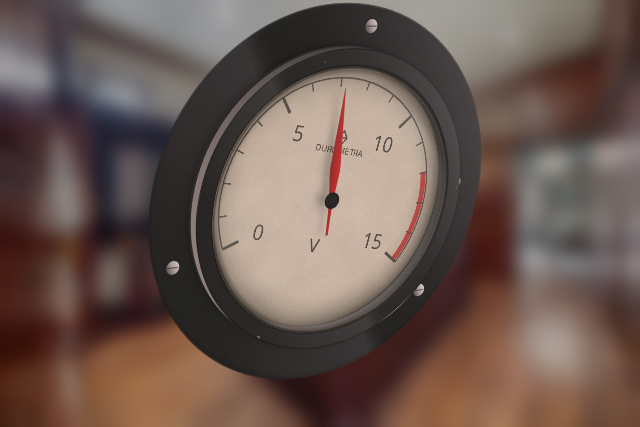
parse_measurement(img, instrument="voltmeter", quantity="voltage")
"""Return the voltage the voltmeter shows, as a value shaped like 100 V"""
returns 7 V
